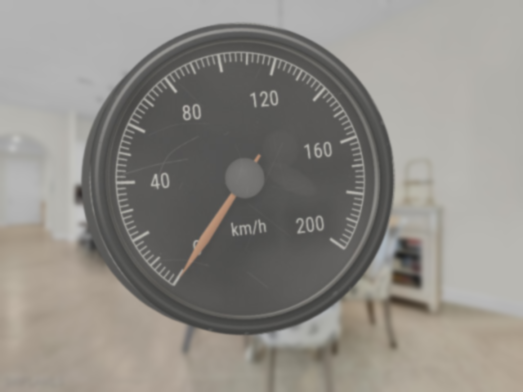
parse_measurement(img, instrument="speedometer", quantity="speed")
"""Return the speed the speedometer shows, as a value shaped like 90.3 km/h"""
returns 0 km/h
